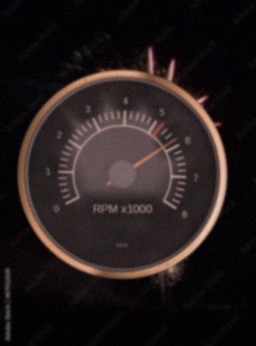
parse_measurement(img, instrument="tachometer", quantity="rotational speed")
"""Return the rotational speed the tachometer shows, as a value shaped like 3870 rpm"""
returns 5800 rpm
